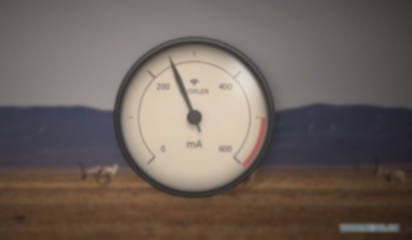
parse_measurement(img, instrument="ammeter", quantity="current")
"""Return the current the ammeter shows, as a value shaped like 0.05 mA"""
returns 250 mA
